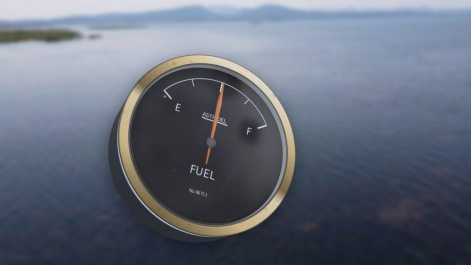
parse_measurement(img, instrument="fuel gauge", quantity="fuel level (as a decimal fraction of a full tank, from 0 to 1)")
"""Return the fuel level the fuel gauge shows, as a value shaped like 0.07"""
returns 0.5
